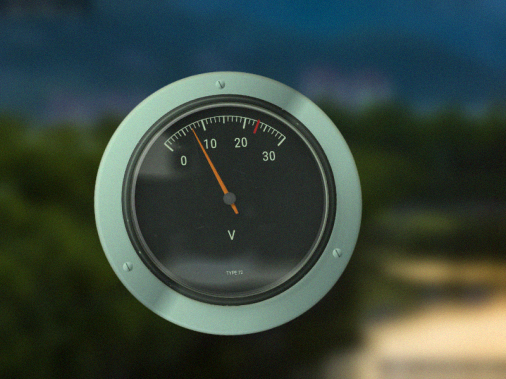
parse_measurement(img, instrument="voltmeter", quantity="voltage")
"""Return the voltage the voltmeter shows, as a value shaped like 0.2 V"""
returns 7 V
